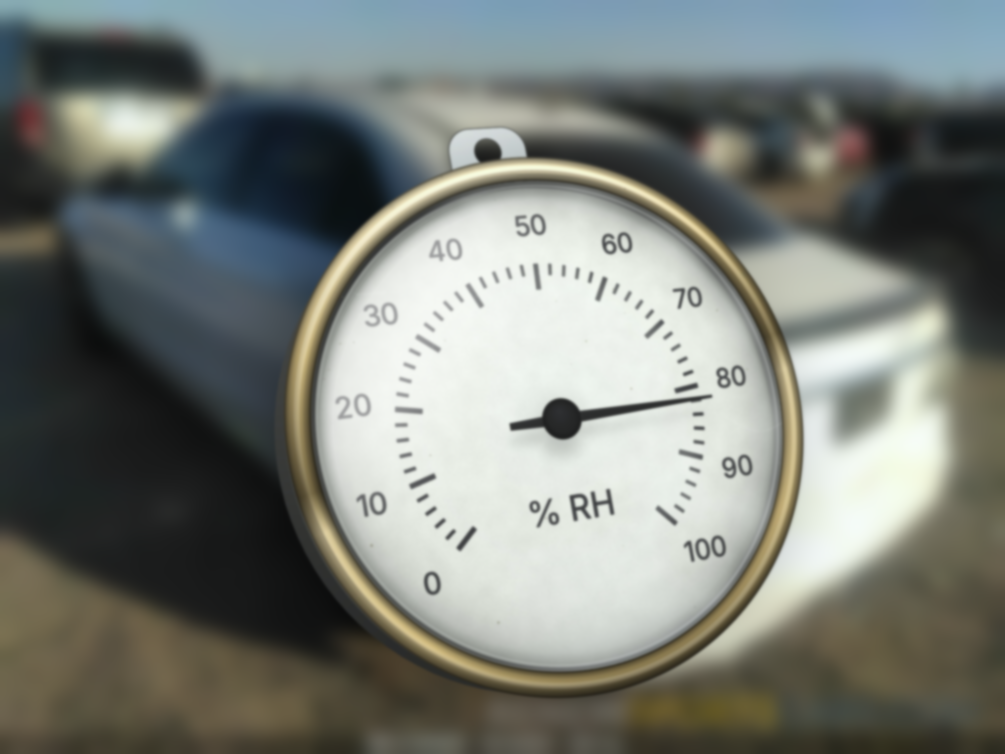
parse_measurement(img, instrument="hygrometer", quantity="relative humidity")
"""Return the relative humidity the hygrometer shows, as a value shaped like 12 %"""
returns 82 %
